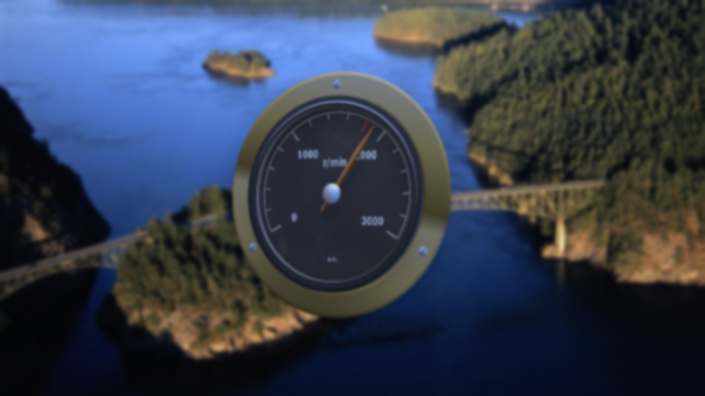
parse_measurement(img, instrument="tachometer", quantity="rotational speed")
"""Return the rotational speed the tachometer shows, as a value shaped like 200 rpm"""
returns 1900 rpm
